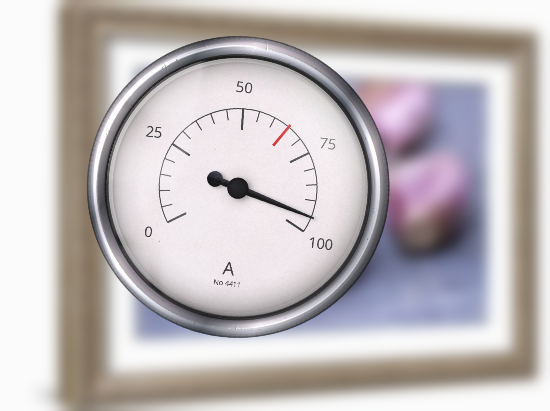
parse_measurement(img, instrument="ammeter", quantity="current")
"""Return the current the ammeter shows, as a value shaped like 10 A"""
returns 95 A
